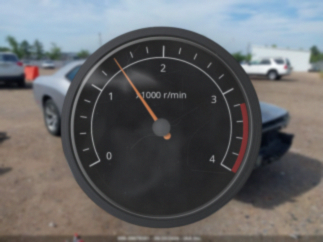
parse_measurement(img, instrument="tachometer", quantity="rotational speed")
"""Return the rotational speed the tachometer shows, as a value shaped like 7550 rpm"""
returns 1400 rpm
